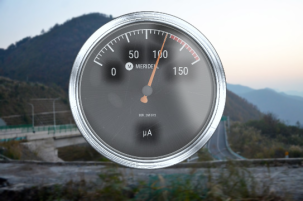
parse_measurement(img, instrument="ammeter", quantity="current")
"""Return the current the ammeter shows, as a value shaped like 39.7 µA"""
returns 100 µA
